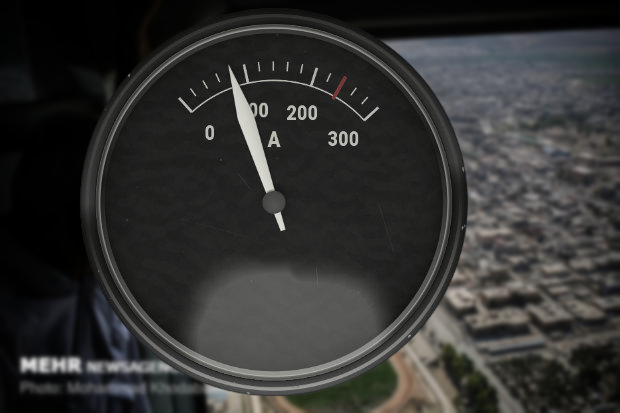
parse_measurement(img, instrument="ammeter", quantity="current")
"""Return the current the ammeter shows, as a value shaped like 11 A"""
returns 80 A
